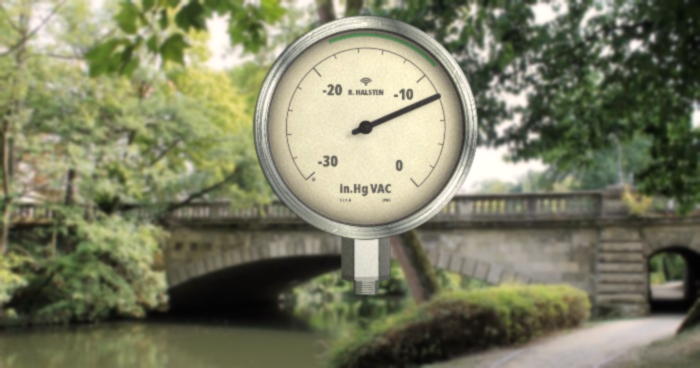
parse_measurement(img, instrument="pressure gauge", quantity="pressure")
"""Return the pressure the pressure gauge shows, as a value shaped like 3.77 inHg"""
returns -8 inHg
